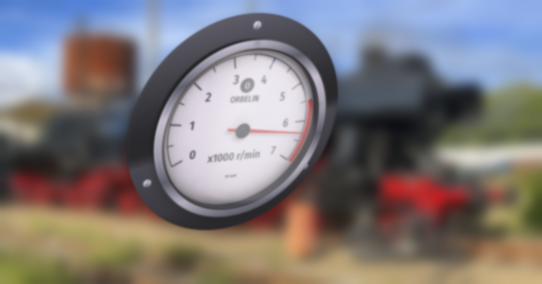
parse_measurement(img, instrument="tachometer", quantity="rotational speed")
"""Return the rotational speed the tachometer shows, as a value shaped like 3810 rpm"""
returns 6250 rpm
